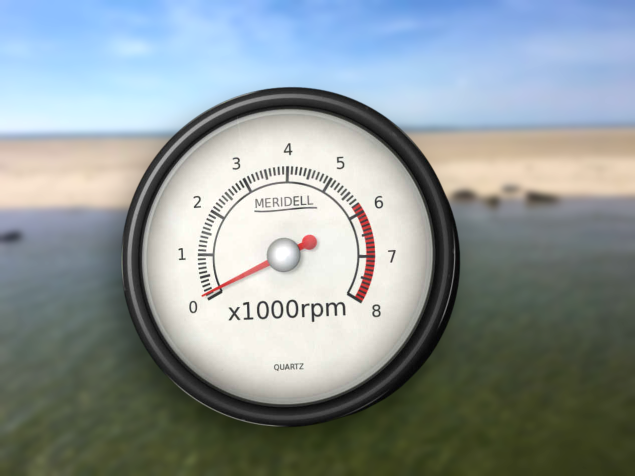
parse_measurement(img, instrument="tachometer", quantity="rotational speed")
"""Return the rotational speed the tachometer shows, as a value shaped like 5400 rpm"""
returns 100 rpm
